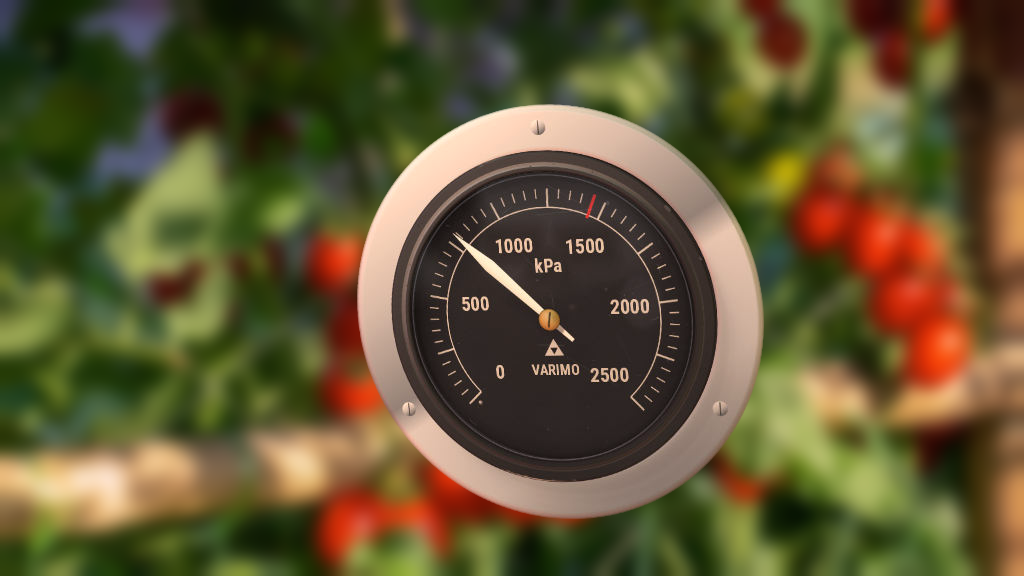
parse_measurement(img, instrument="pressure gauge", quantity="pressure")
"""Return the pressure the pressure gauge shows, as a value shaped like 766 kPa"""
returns 800 kPa
